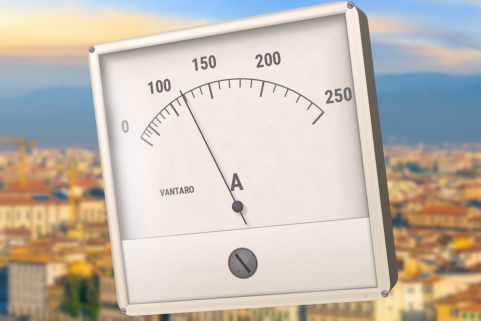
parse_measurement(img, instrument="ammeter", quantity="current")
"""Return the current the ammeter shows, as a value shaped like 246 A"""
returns 120 A
